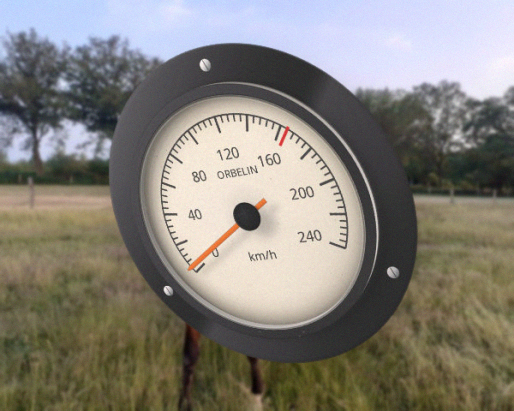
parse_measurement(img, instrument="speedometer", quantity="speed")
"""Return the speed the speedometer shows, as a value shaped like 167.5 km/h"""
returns 4 km/h
